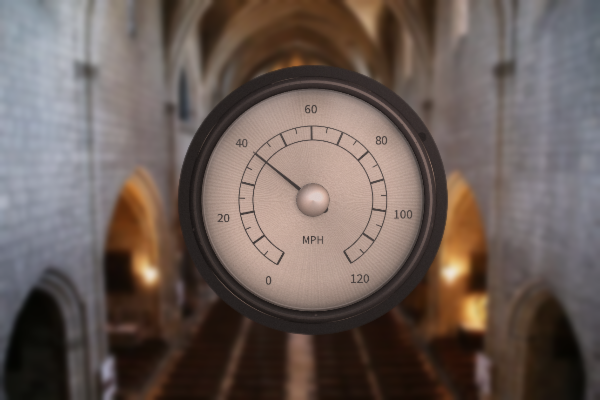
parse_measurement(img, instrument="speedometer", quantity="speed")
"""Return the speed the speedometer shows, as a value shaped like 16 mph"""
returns 40 mph
